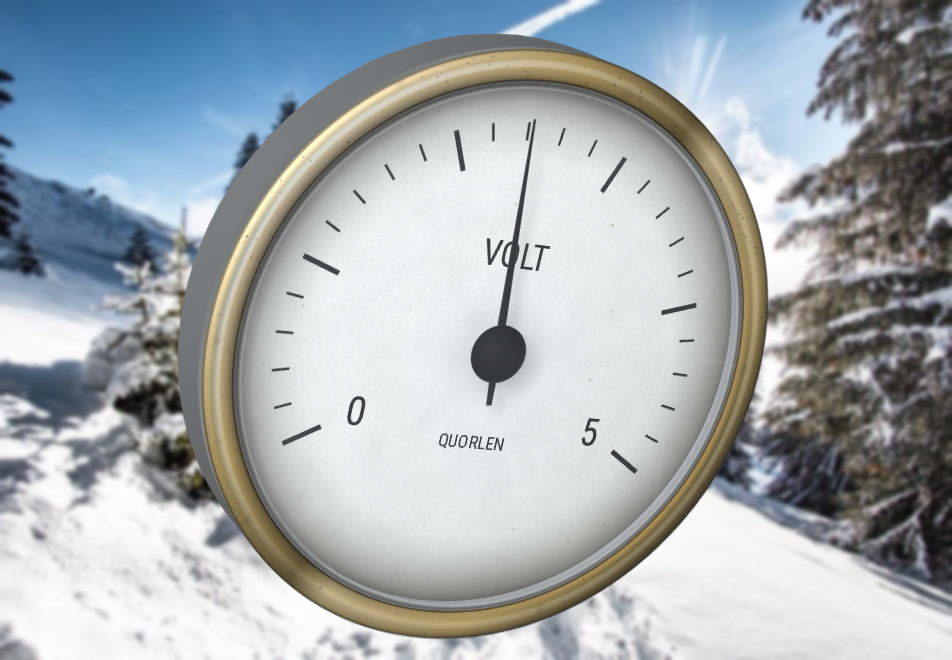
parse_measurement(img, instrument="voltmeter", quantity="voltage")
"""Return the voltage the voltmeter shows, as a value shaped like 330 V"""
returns 2.4 V
